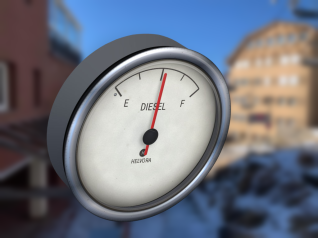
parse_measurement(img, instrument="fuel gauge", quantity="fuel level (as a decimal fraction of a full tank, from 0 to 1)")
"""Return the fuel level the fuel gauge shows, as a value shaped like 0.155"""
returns 0.5
